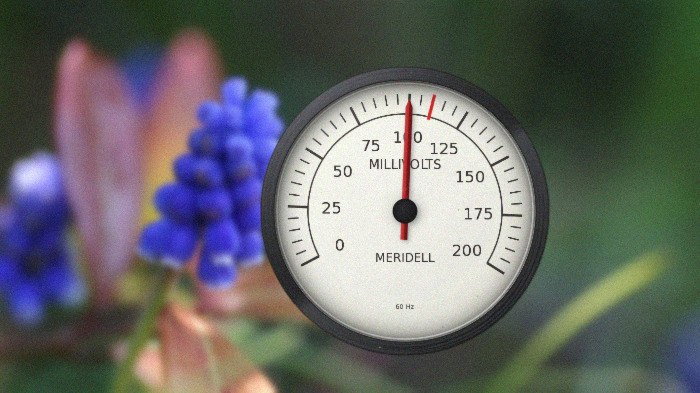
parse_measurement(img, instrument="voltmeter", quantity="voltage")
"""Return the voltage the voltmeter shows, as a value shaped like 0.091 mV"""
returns 100 mV
